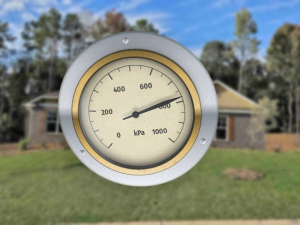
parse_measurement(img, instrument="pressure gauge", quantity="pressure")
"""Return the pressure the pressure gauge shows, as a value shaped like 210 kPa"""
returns 775 kPa
